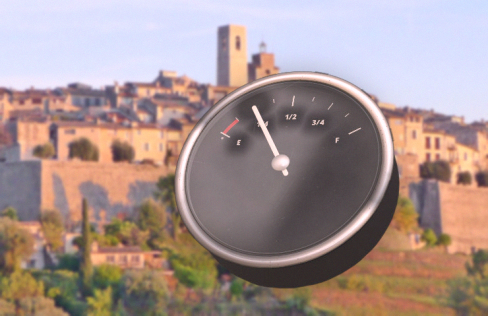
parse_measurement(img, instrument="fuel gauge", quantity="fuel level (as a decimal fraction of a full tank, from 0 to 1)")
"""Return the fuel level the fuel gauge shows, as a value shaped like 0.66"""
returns 0.25
